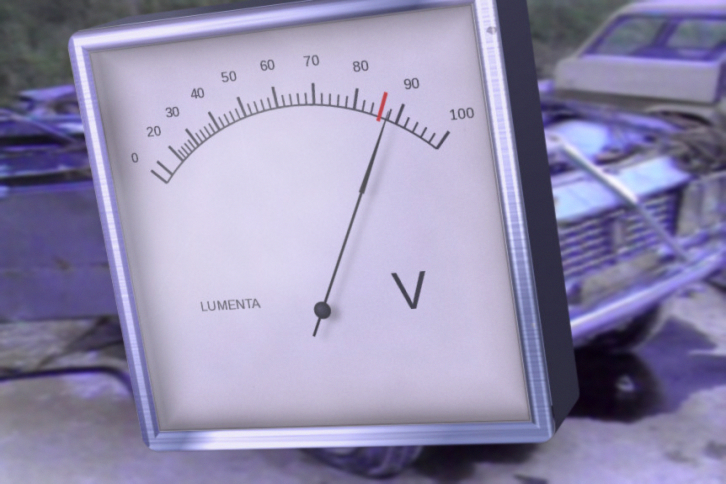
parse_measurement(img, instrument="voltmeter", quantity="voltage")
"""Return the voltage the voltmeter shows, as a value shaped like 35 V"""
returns 88 V
